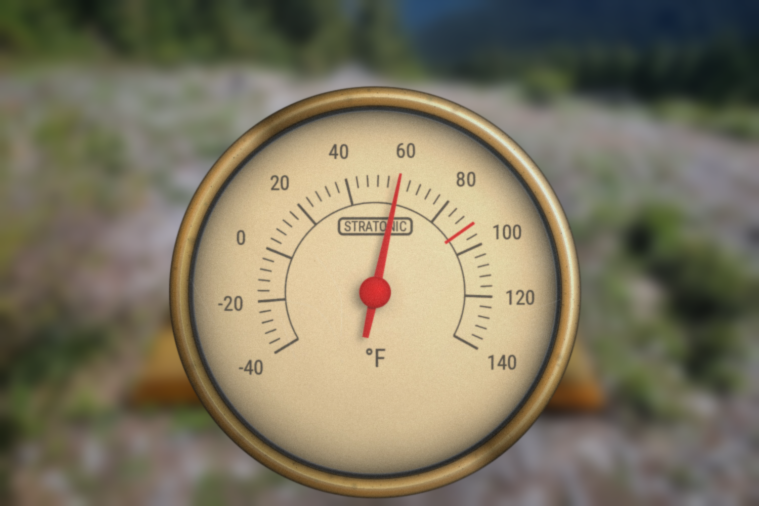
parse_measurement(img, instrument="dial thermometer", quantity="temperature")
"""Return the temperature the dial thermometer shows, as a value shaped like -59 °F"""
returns 60 °F
